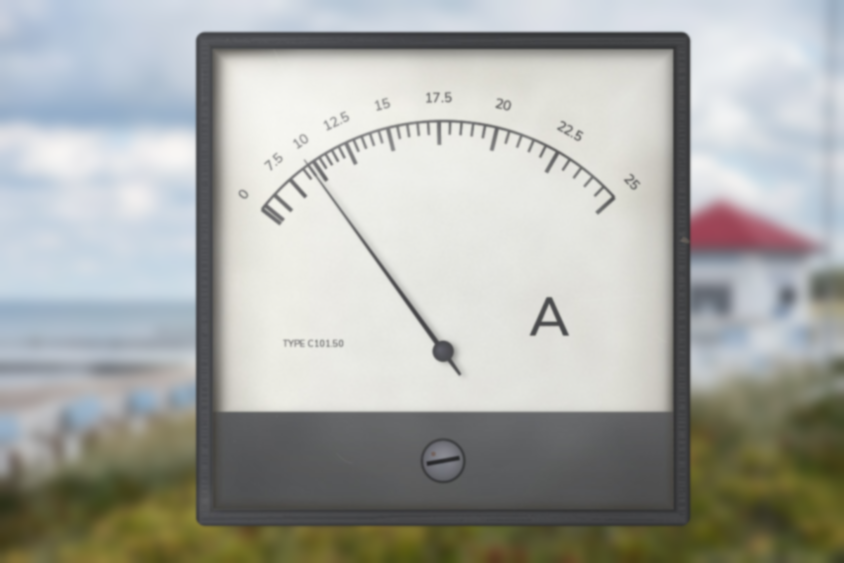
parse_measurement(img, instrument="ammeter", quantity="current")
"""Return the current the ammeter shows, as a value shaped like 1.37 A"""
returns 9.5 A
